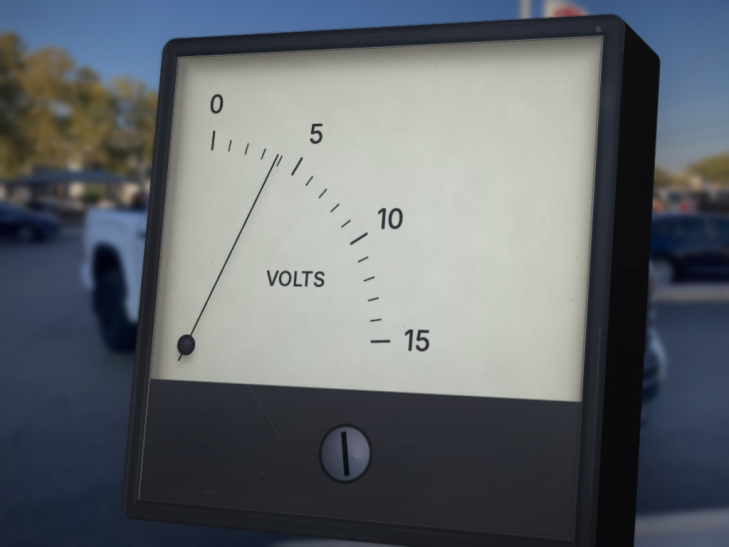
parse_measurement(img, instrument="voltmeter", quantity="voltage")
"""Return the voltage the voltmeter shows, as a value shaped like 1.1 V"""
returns 4 V
